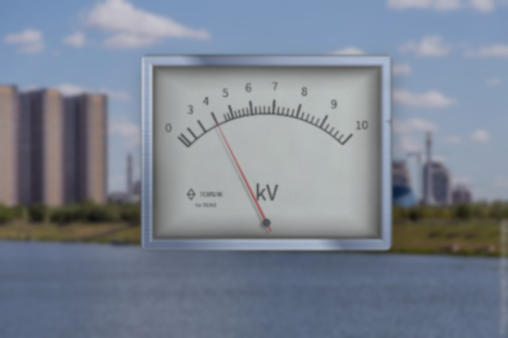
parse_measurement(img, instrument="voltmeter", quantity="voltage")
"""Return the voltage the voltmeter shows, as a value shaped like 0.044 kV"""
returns 4 kV
